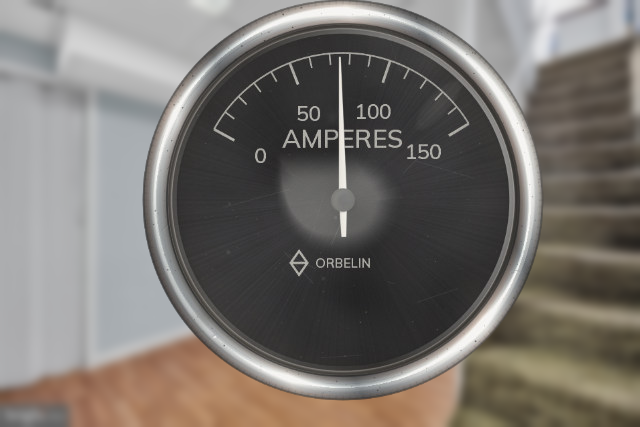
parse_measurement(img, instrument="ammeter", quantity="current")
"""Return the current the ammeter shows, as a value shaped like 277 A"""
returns 75 A
